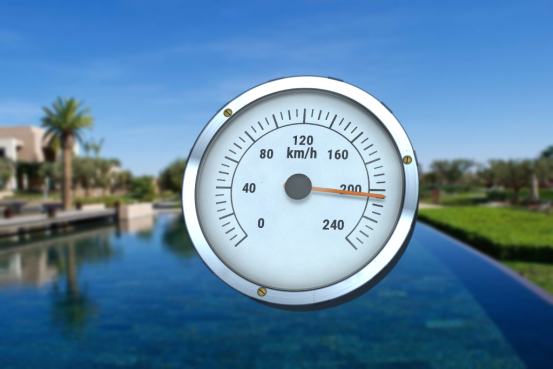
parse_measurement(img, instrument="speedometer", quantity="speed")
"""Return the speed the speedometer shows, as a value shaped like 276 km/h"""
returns 205 km/h
